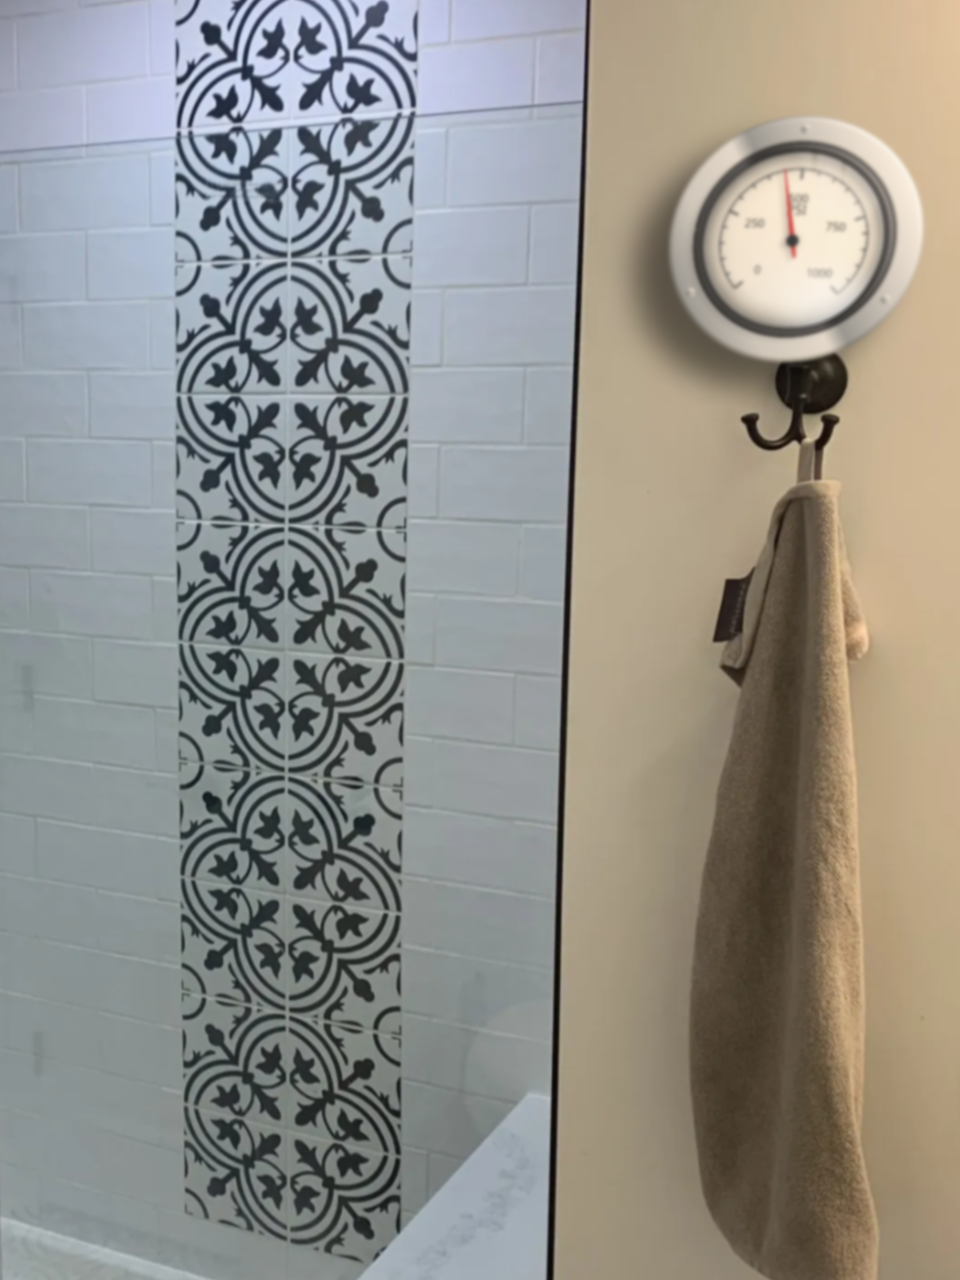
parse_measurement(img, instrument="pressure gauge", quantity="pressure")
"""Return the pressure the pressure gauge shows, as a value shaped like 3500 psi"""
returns 450 psi
